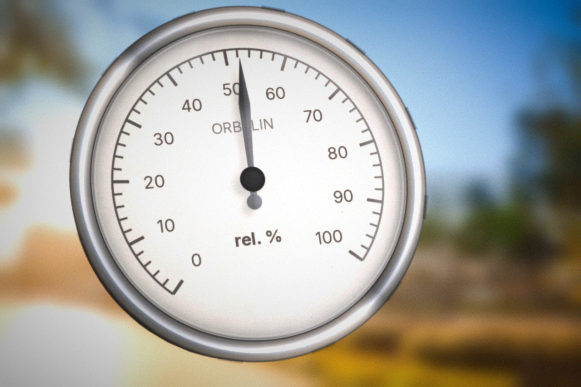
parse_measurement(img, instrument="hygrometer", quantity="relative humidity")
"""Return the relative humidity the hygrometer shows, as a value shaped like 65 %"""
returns 52 %
